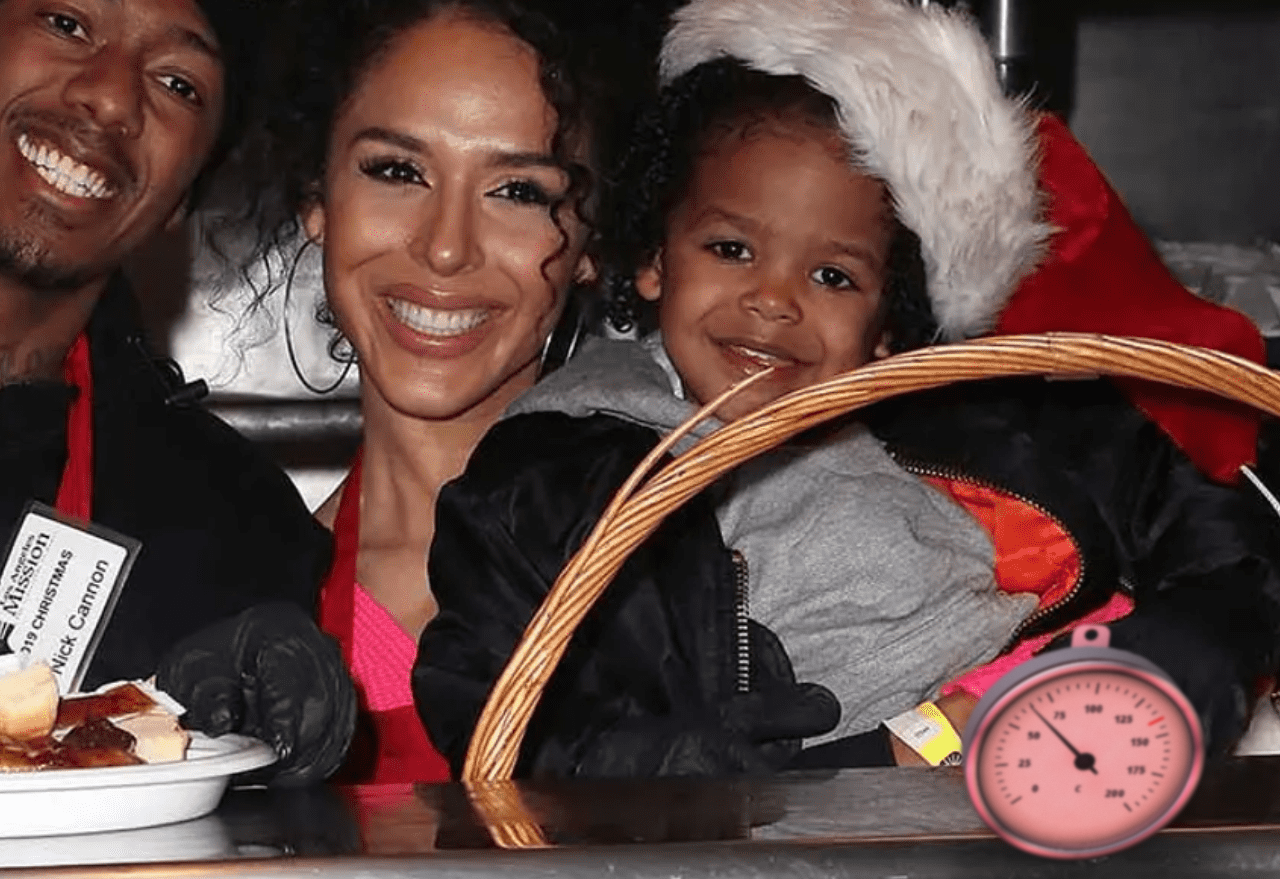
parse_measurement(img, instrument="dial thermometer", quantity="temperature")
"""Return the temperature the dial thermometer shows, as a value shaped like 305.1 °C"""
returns 65 °C
